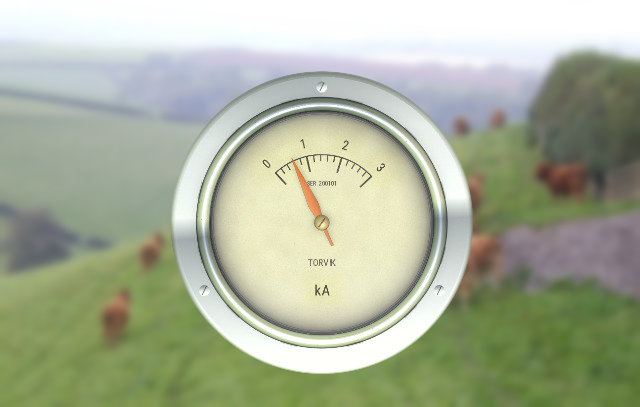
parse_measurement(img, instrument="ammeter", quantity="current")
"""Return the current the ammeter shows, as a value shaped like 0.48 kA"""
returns 0.6 kA
